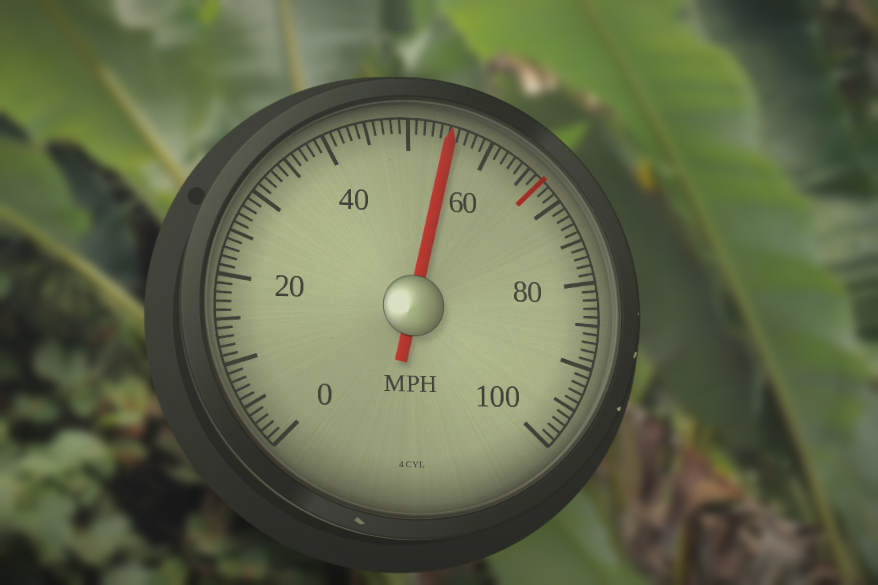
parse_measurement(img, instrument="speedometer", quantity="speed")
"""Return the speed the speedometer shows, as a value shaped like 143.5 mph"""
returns 55 mph
